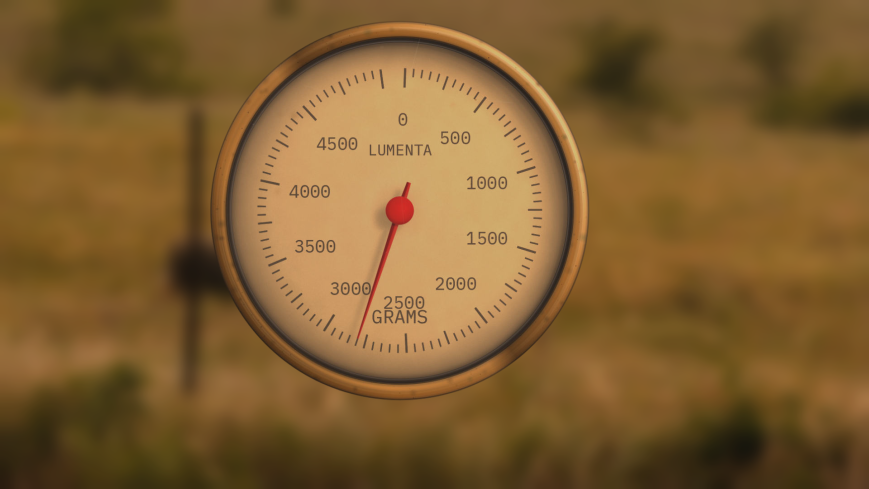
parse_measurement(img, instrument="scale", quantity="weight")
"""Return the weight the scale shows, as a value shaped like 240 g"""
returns 2800 g
